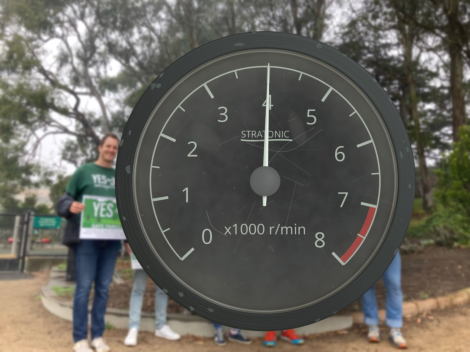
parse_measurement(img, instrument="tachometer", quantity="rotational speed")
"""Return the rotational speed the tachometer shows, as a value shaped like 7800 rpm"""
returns 4000 rpm
